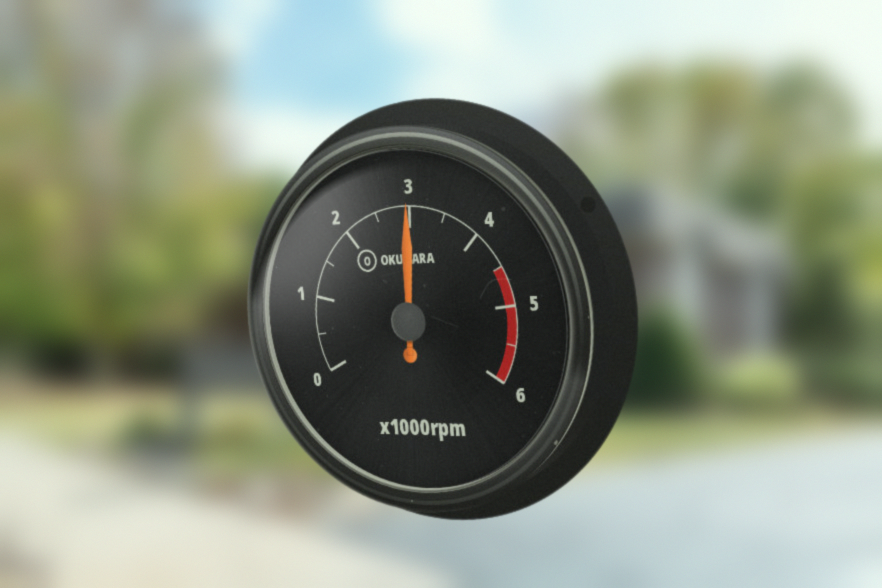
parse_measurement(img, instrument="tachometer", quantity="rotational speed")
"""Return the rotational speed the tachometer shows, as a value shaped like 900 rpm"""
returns 3000 rpm
